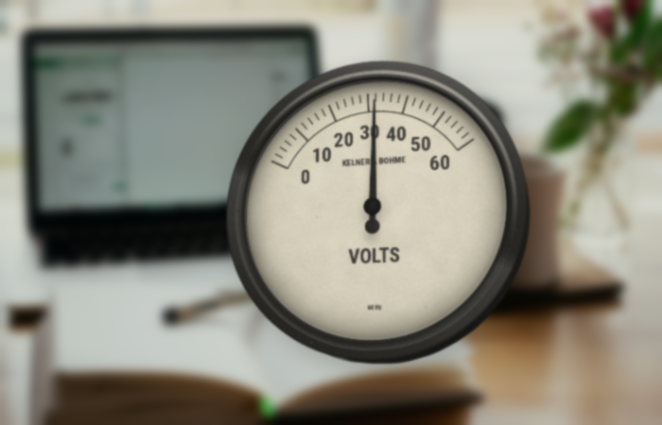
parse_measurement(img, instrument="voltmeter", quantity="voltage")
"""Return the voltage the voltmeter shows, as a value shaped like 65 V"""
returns 32 V
